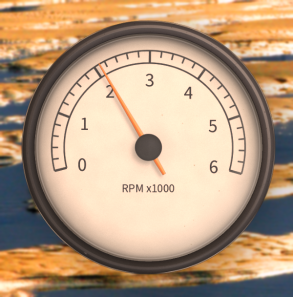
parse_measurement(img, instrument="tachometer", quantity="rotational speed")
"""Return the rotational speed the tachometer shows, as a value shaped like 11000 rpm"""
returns 2100 rpm
